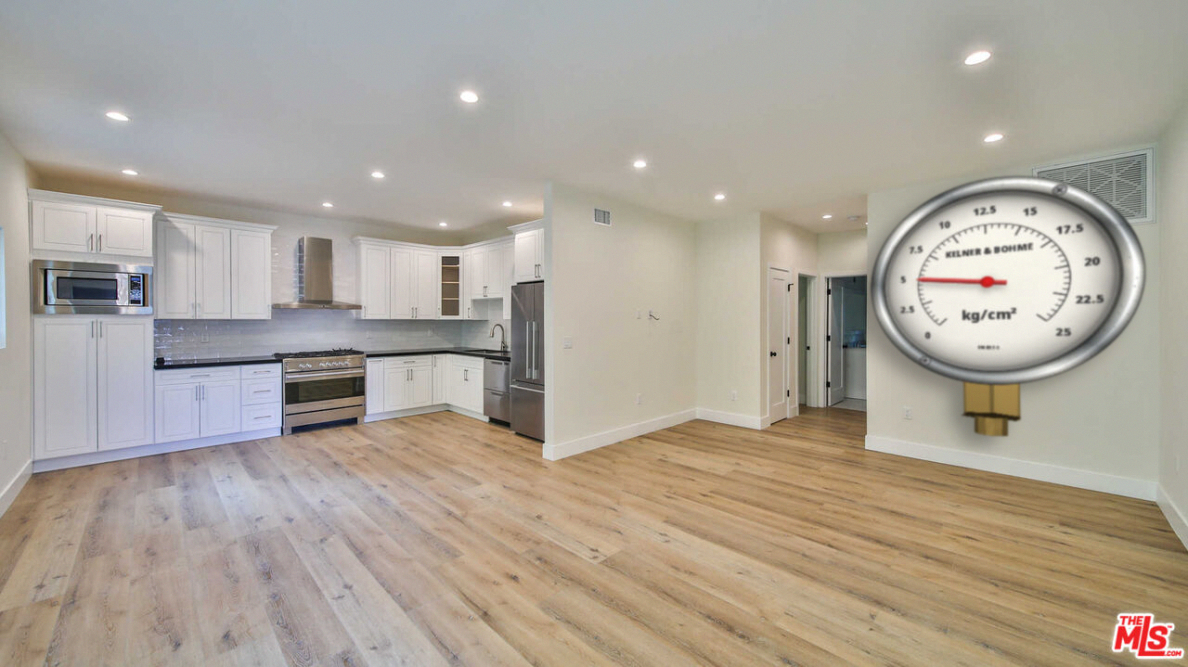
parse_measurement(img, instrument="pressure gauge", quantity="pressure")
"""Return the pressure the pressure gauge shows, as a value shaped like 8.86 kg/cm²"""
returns 5 kg/cm²
